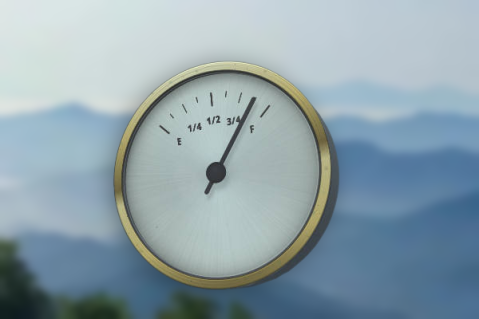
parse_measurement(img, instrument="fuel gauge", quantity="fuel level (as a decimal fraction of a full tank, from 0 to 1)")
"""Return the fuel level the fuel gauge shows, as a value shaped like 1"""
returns 0.875
